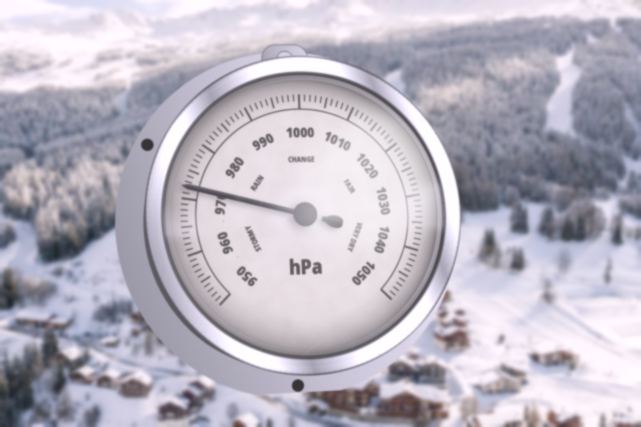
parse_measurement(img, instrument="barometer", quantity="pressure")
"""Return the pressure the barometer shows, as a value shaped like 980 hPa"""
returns 972 hPa
